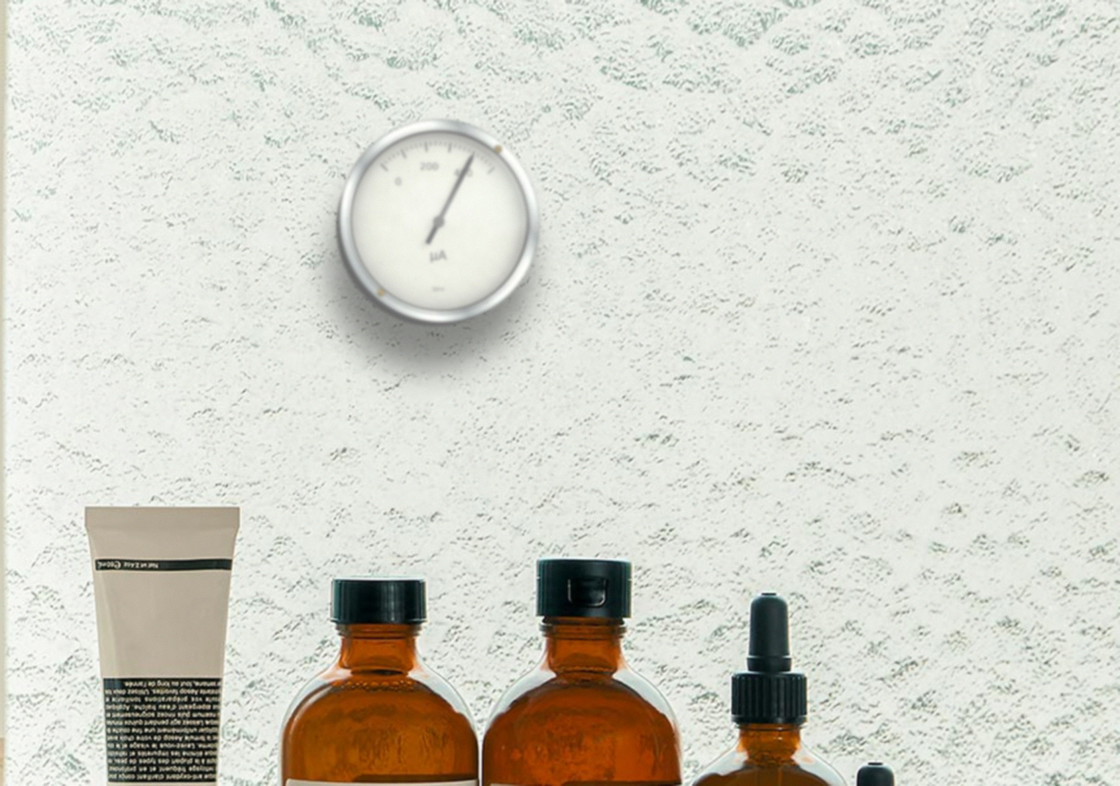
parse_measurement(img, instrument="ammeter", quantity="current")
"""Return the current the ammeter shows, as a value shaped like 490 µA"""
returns 400 µA
